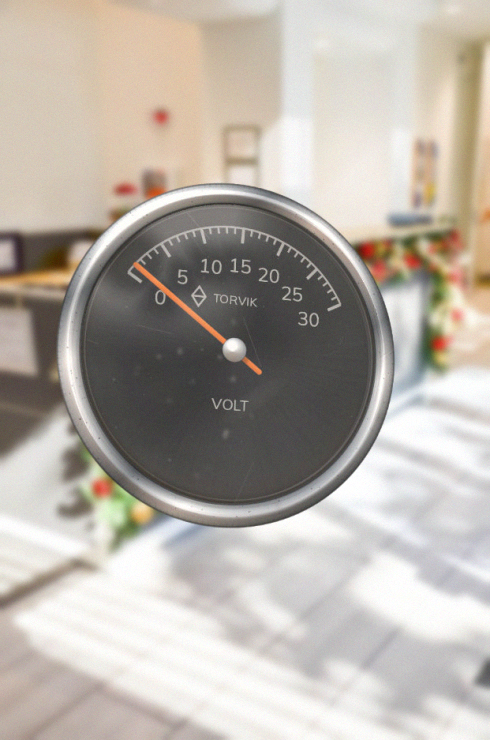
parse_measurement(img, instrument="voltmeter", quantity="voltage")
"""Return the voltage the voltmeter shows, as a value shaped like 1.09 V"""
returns 1 V
